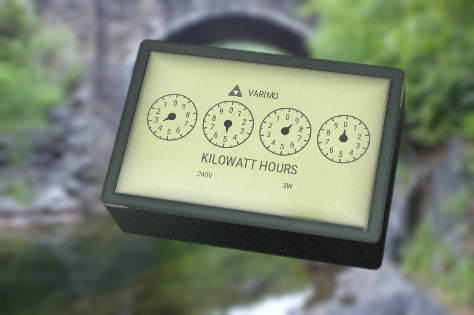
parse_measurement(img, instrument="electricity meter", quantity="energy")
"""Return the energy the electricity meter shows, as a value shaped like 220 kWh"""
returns 3490 kWh
